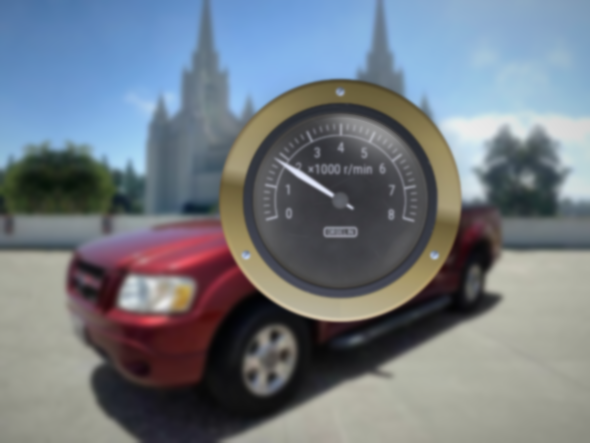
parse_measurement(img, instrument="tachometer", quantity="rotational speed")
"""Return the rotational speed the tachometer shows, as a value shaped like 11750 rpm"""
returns 1800 rpm
